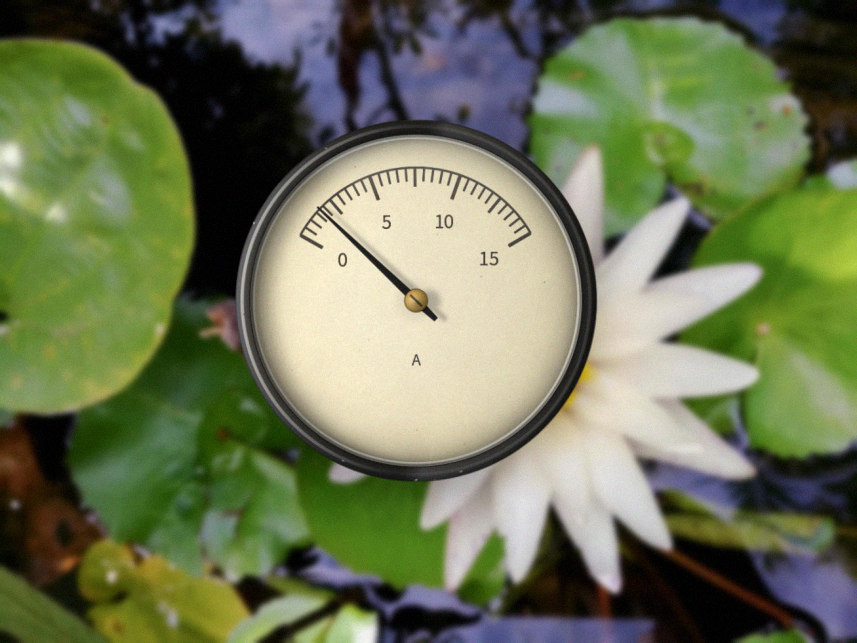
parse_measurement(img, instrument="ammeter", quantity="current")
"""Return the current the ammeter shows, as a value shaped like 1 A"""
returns 1.75 A
